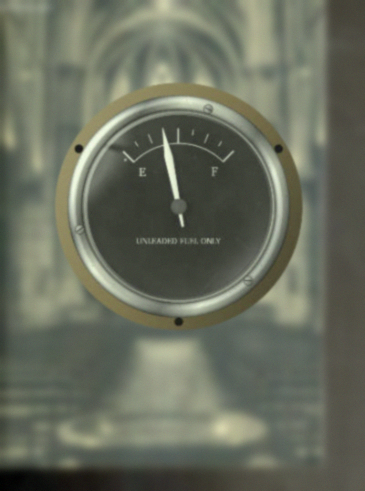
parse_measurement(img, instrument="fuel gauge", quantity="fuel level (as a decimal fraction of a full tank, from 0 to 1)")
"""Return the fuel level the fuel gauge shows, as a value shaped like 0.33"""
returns 0.375
